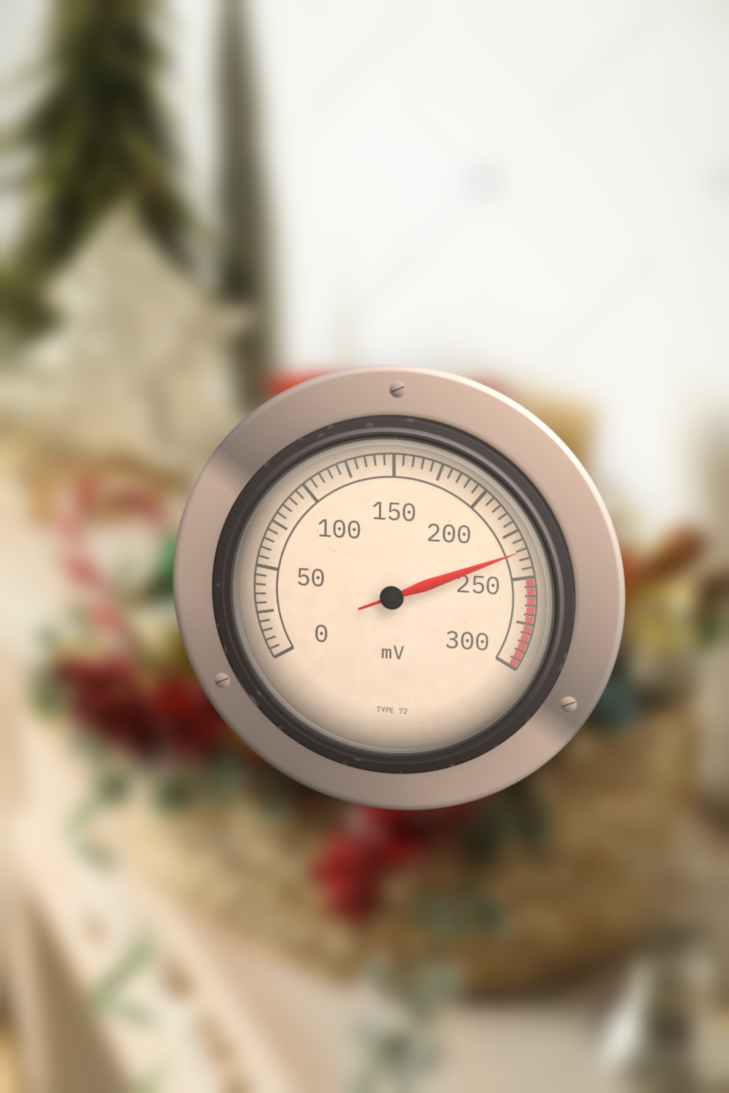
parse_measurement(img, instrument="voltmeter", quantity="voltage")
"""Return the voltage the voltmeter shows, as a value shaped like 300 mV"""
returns 235 mV
